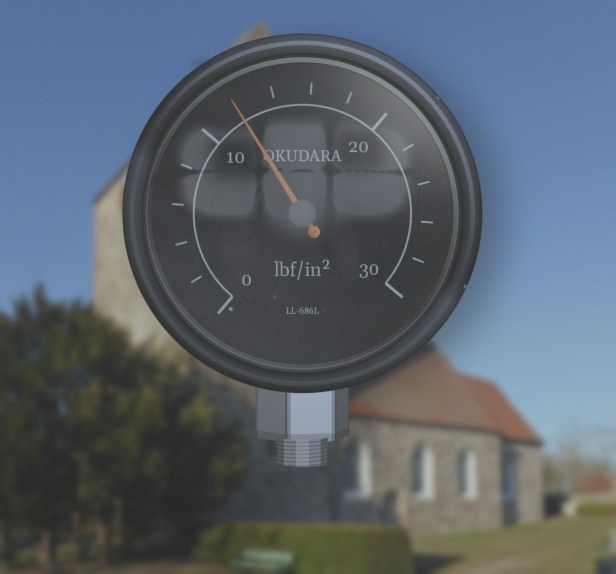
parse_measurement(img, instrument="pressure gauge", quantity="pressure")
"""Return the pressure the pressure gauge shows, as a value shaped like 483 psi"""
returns 12 psi
